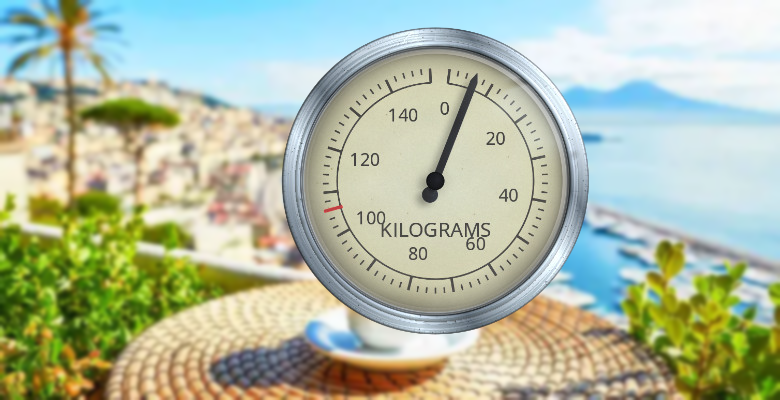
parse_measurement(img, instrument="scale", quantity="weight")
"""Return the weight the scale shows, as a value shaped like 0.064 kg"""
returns 6 kg
